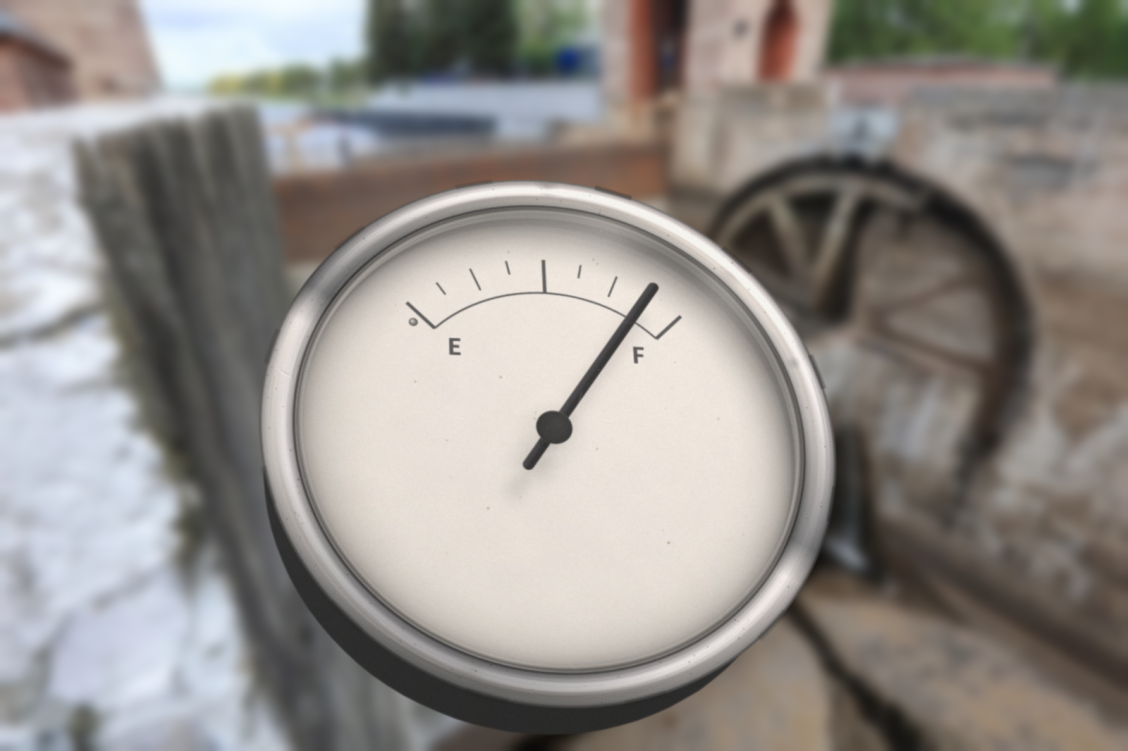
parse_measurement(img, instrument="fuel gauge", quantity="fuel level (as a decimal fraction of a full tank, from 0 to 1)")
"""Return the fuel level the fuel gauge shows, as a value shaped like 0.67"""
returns 0.875
